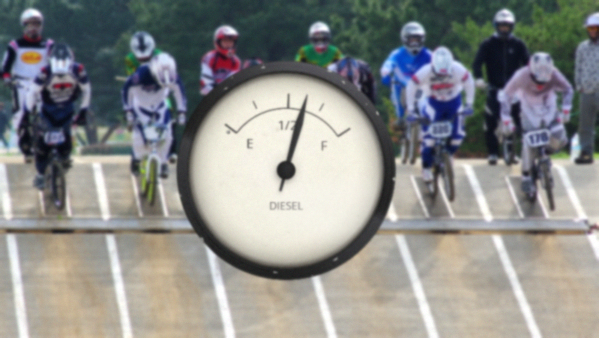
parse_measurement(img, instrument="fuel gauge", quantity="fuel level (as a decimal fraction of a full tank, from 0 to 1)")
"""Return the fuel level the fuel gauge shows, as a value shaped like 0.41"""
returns 0.625
